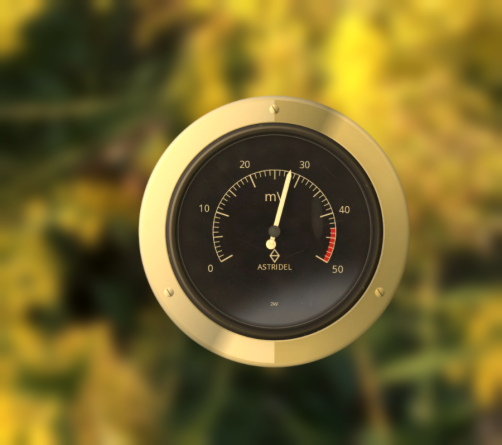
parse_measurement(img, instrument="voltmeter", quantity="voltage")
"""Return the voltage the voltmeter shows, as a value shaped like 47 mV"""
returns 28 mV
